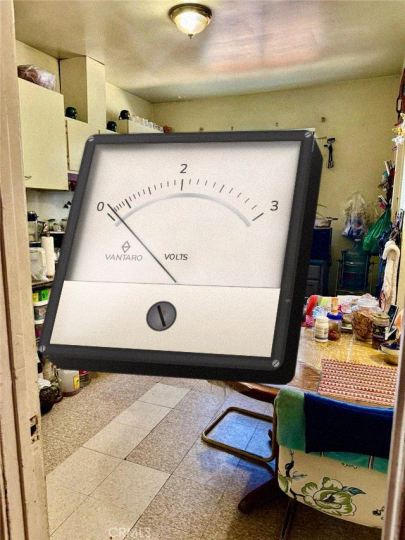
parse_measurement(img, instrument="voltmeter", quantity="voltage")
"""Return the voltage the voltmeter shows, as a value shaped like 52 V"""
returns 0.5 V
